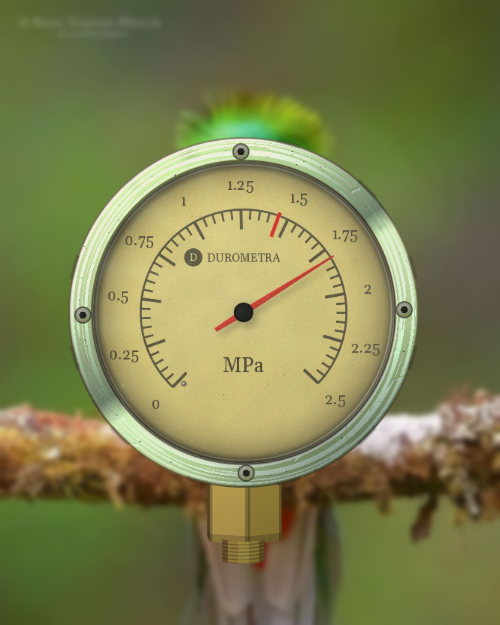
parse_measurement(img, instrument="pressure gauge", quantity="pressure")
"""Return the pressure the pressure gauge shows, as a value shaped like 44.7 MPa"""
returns 1.8 MPa
